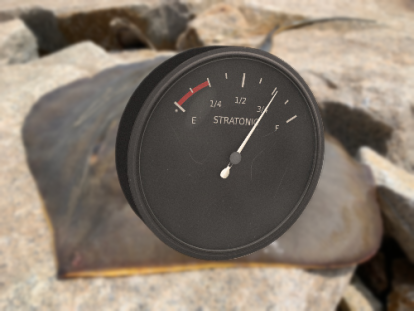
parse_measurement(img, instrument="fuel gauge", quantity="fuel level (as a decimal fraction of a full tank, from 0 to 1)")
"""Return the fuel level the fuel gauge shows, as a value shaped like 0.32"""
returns 0.75
